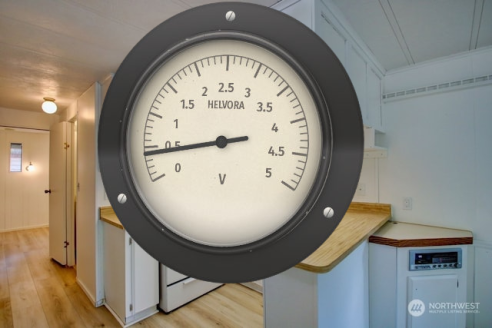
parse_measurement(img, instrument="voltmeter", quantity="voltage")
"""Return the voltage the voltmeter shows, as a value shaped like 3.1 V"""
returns 0.4 V
